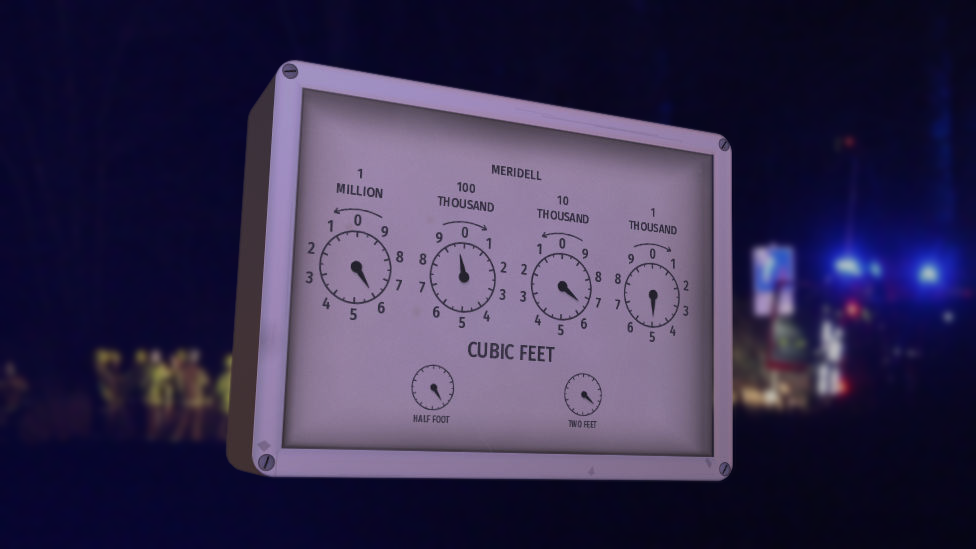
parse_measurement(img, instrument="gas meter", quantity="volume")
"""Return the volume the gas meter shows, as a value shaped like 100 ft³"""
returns 596500 ft³
